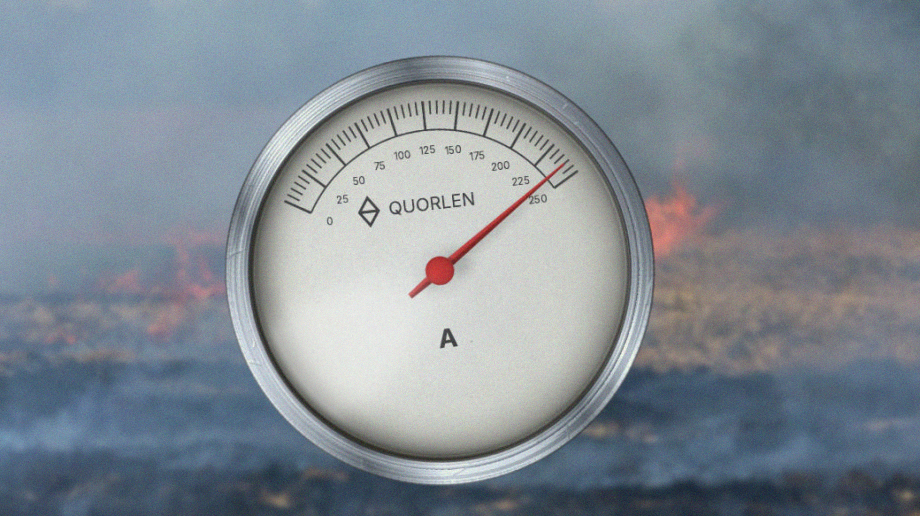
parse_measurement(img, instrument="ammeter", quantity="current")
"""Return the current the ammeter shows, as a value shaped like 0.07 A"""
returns 240 A
